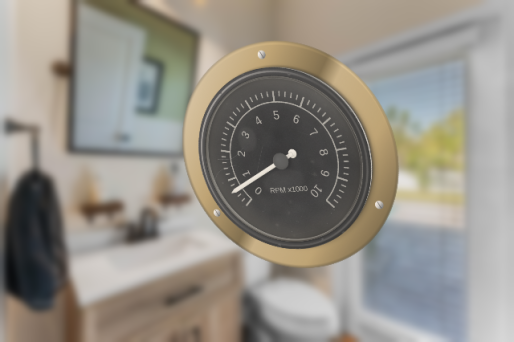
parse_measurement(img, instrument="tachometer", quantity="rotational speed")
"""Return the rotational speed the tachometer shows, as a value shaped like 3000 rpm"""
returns 600 rpm
